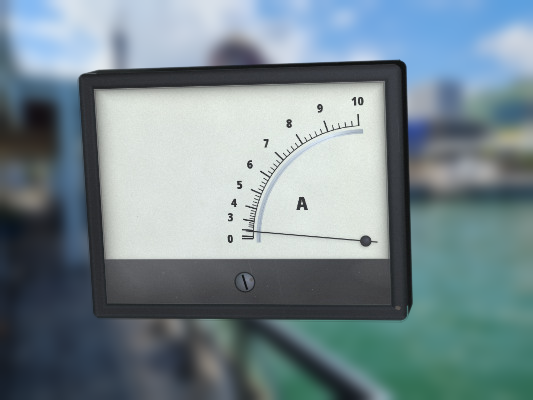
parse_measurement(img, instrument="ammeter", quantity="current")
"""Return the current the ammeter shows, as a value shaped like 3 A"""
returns 2 A
